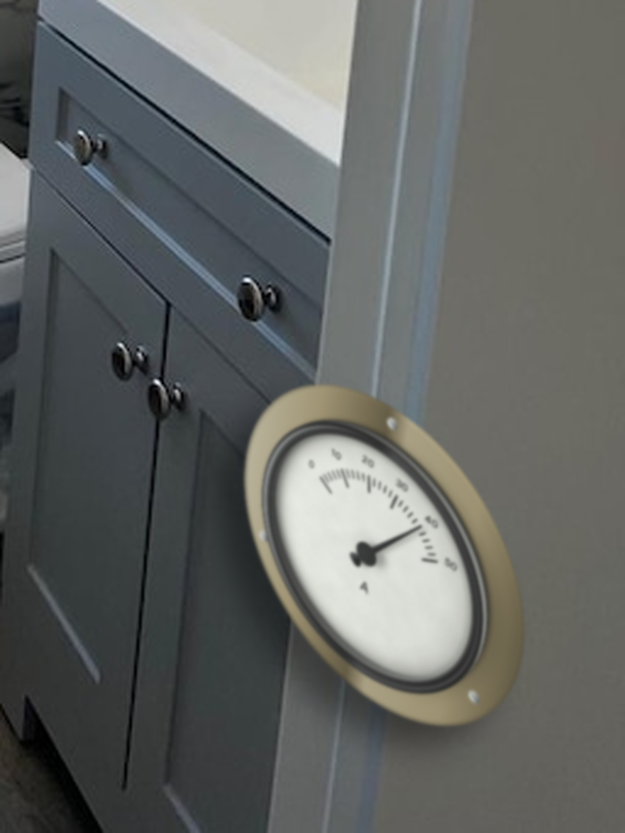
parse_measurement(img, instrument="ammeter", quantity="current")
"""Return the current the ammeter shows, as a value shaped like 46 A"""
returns 40 A
